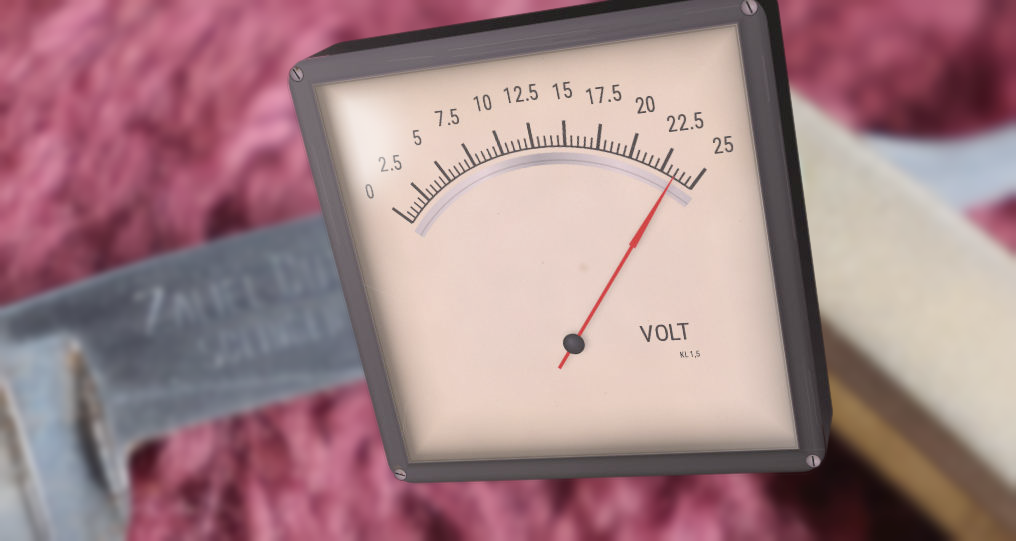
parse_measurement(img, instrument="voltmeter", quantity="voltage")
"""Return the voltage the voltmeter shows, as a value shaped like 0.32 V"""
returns 23.5 V
